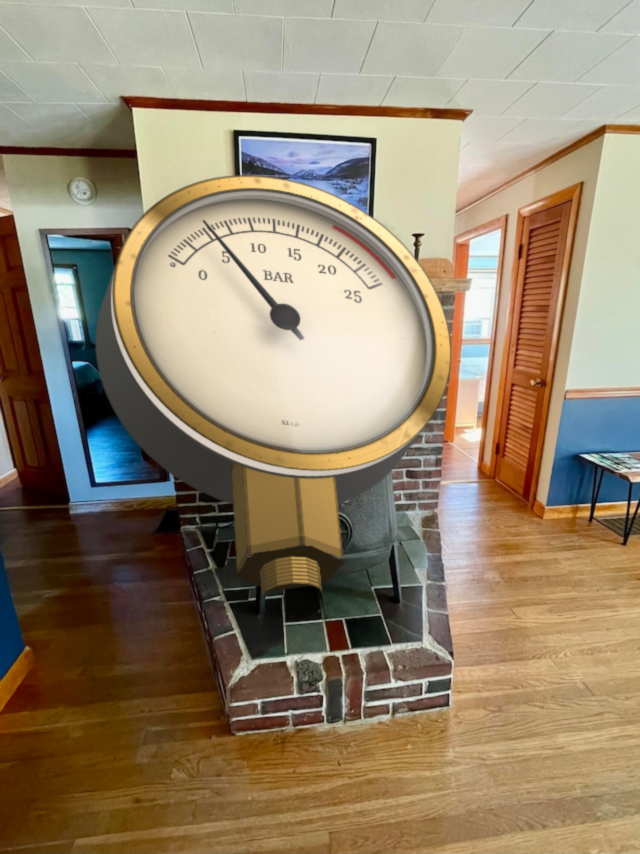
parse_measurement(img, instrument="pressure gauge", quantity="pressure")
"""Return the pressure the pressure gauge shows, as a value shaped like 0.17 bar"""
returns 5 bar
